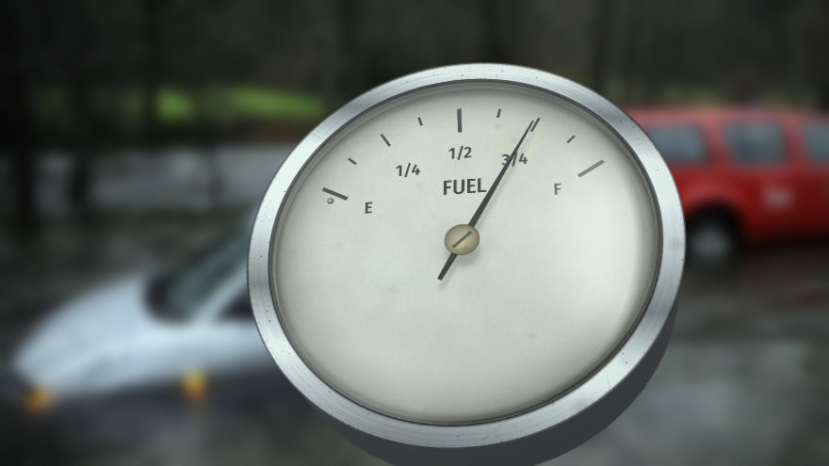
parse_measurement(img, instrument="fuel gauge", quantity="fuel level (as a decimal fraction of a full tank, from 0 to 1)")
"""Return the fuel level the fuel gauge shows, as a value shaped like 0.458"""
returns 0.75
